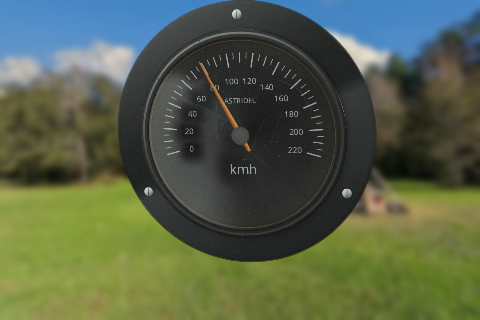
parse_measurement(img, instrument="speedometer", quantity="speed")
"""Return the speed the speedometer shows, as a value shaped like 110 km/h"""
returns 80 km/h
